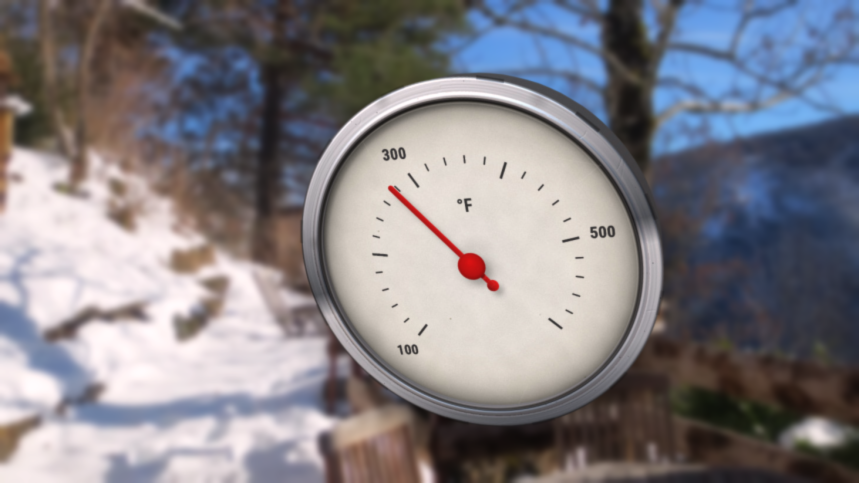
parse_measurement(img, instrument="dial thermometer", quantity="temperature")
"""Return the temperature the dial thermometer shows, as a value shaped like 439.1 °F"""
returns 280 °F
